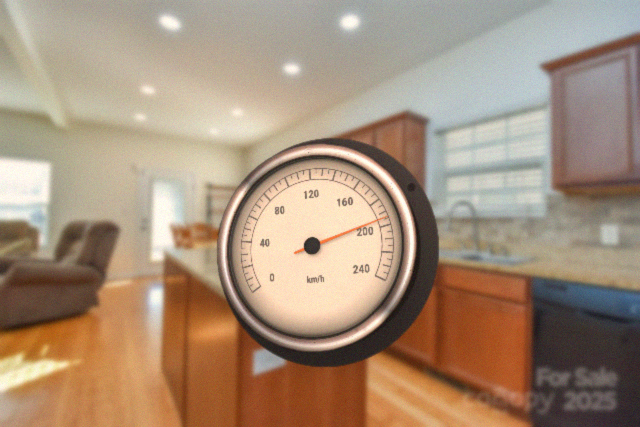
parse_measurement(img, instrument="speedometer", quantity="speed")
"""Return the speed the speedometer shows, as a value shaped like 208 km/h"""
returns 195 km/h
